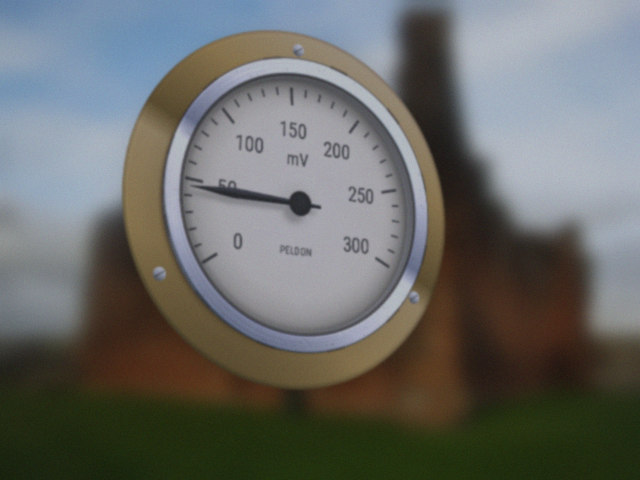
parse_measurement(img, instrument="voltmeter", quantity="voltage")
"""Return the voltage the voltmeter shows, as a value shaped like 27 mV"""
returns 45 mV
